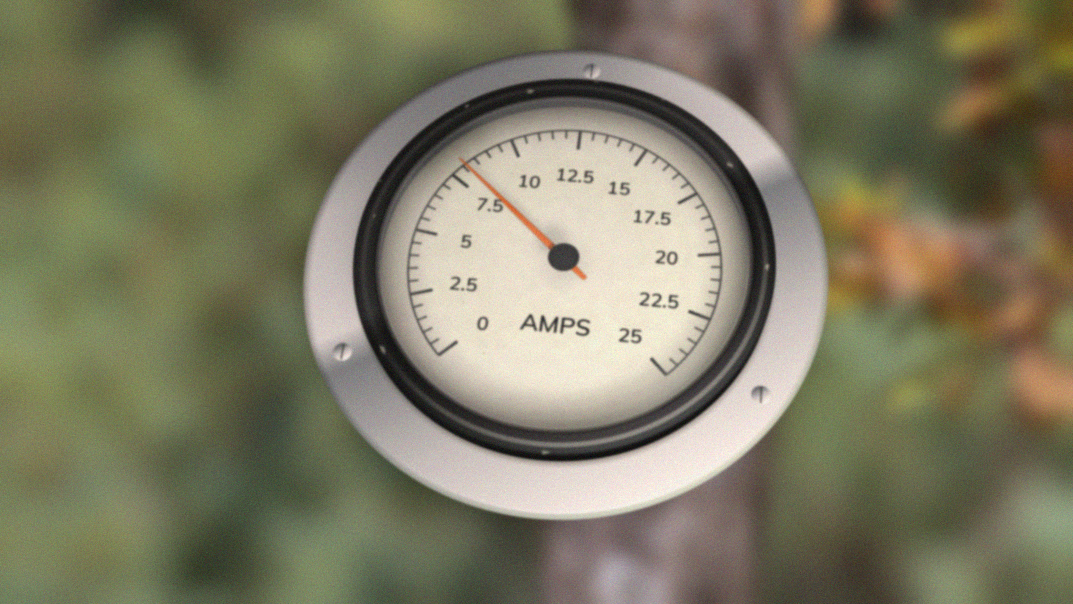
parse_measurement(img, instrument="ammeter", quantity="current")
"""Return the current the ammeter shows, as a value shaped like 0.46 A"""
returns 8 A
